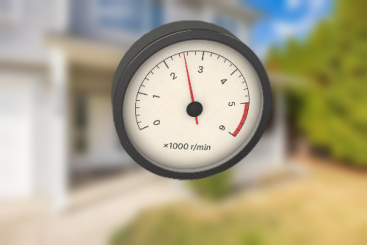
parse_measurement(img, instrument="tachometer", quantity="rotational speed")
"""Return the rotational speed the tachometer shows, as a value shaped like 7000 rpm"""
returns 2500 rpm
